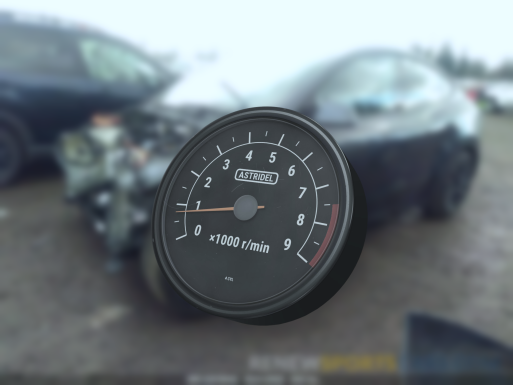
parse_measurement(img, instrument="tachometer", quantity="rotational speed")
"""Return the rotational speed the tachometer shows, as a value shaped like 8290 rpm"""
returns 750 rpm
